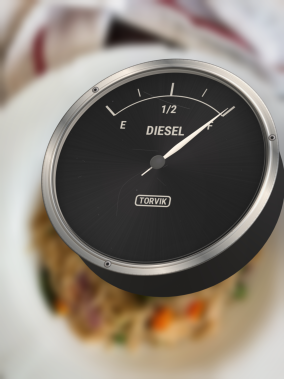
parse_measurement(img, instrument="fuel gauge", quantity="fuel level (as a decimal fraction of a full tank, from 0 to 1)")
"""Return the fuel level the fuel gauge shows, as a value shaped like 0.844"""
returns 1
